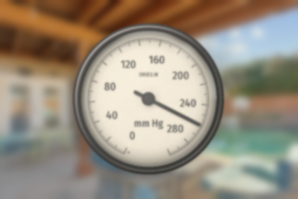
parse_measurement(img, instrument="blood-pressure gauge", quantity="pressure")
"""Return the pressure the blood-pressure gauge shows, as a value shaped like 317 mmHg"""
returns 260 mmHg
